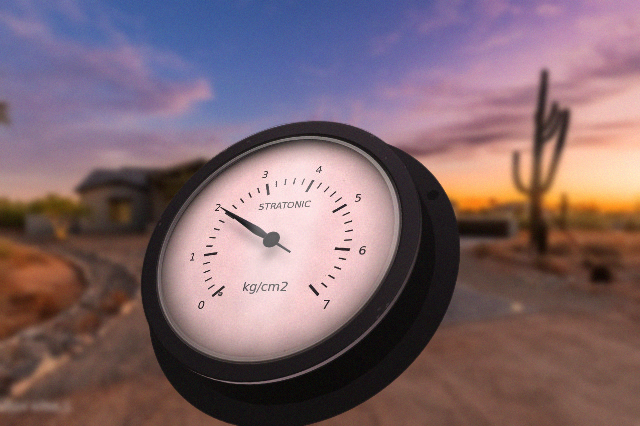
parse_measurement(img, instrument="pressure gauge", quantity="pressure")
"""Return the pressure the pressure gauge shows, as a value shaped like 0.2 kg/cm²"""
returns 2 kg/cm²
